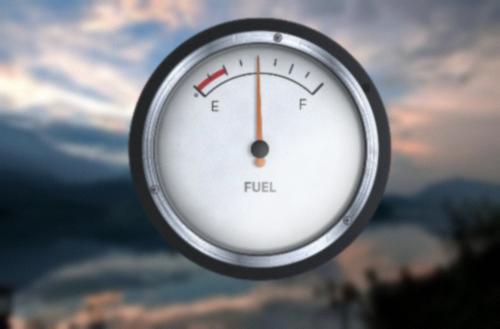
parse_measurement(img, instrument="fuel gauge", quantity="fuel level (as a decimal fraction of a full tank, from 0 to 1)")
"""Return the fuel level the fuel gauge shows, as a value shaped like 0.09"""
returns 0.5
